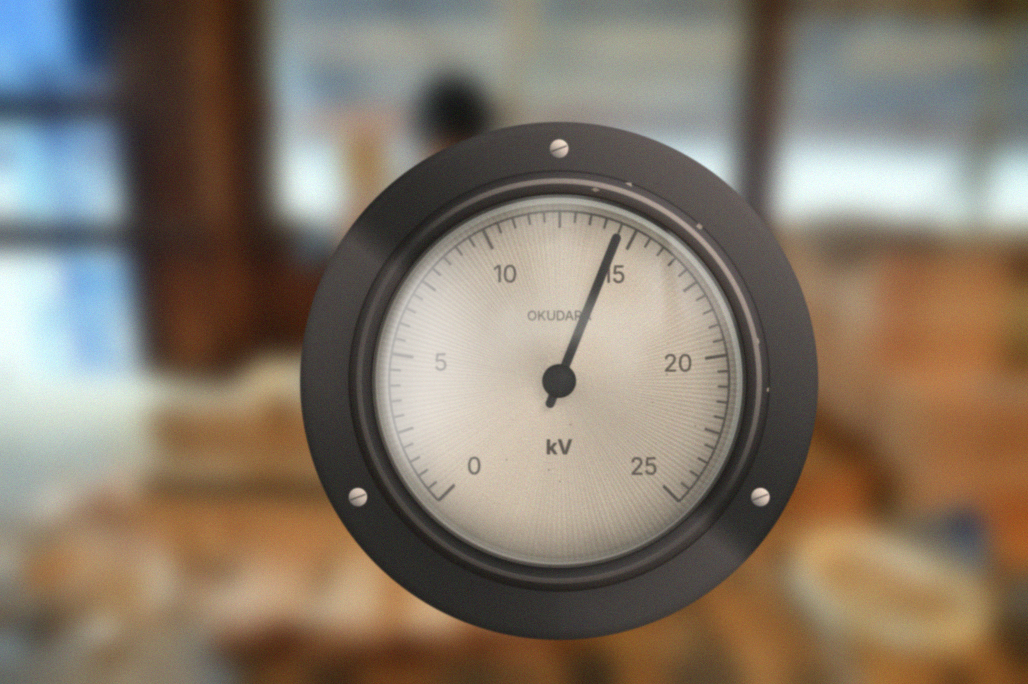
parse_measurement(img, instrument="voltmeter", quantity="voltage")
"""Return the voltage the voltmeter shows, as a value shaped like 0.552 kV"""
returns 14.5 kV
